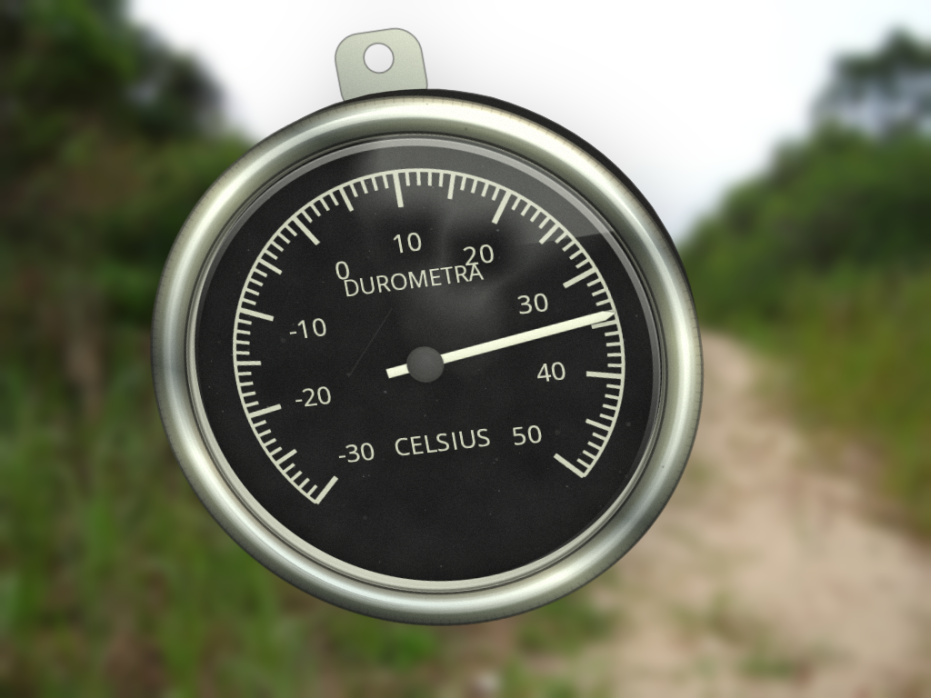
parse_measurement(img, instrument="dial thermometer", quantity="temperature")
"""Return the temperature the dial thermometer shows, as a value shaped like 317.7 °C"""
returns 34 °C
